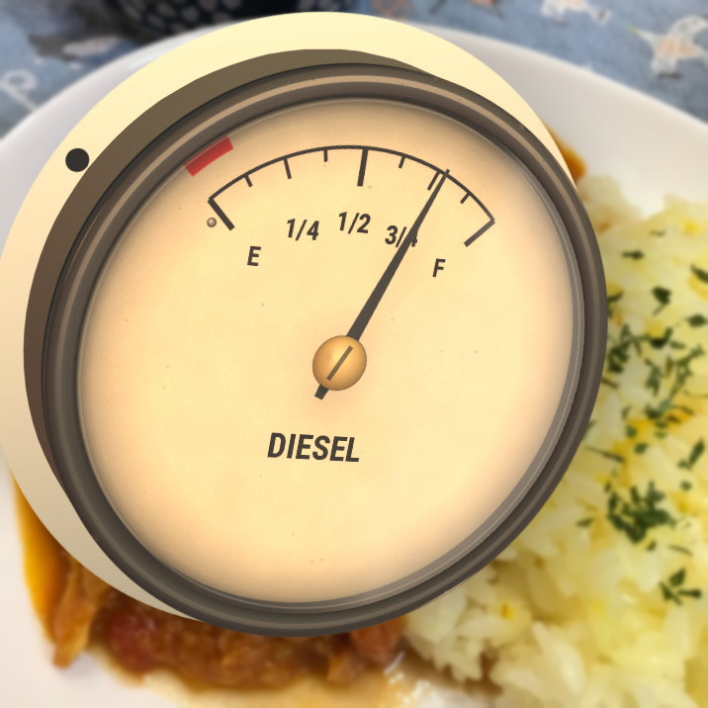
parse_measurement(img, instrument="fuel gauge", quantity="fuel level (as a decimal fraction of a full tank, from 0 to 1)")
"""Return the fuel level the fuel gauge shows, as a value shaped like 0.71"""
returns 0.75
